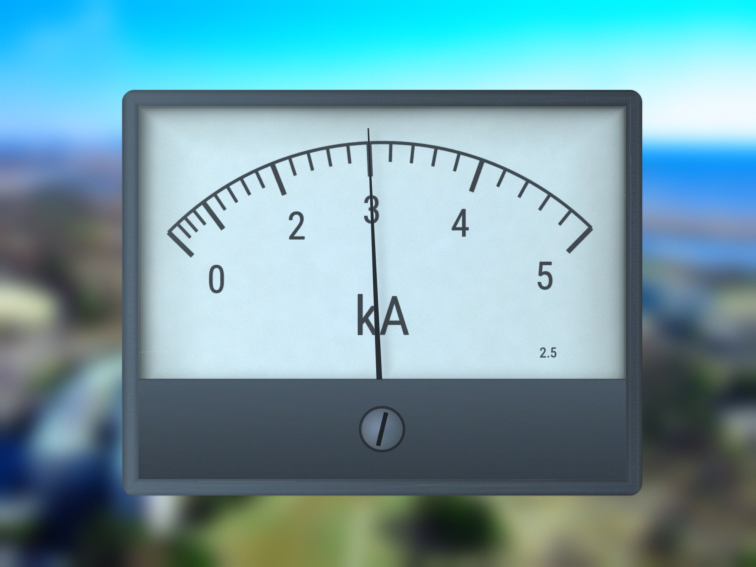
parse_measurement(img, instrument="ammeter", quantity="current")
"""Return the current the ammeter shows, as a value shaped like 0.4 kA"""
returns 3 kA
